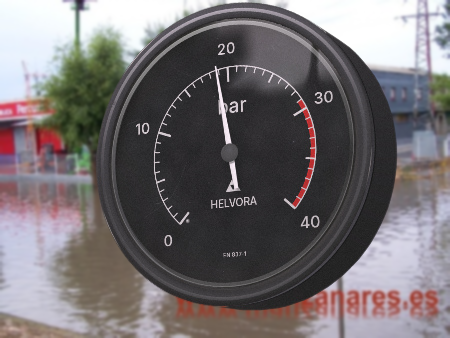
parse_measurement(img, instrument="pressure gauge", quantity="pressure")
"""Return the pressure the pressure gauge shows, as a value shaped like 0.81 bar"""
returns 19 bar
